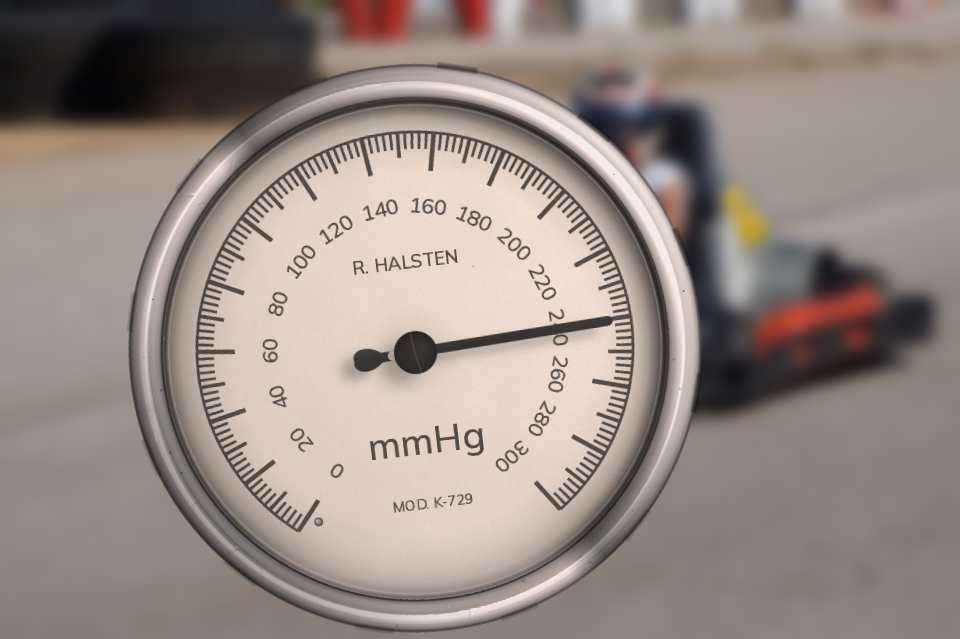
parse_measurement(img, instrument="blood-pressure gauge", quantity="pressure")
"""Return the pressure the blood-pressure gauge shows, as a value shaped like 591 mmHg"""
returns 240 mmHg
